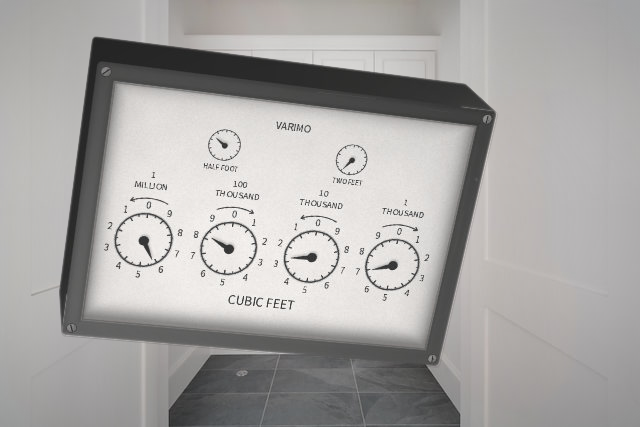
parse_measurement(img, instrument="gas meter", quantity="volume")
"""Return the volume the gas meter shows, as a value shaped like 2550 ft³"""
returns 582700 ft³
